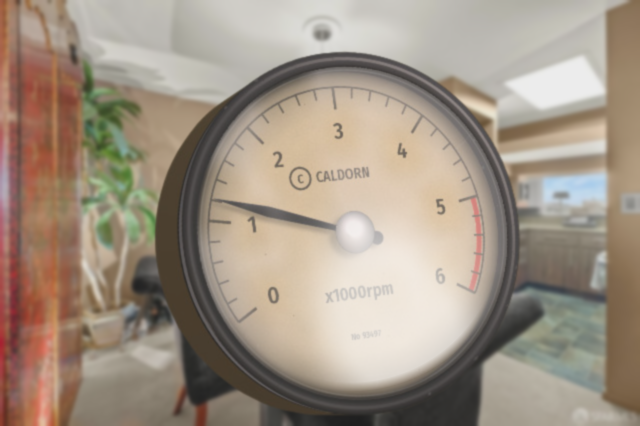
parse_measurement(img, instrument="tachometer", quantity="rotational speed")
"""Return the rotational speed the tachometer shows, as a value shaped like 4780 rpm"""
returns 1200 rpm
